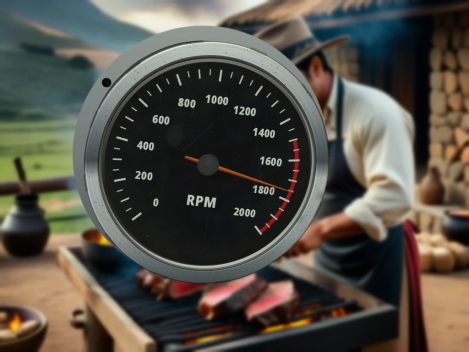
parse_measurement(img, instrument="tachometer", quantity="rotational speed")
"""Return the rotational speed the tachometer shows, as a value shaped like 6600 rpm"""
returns 1750 rpm
